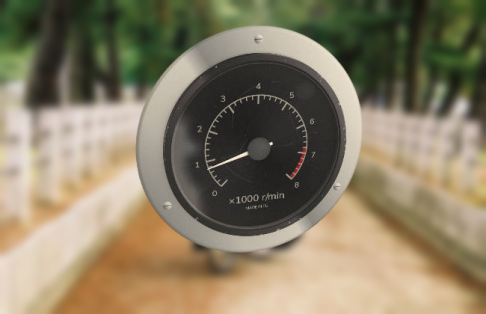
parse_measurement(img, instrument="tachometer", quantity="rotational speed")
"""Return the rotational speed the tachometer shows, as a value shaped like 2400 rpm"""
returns 800 rpm
